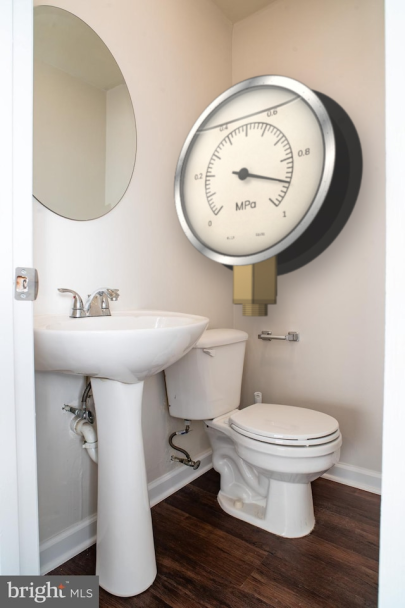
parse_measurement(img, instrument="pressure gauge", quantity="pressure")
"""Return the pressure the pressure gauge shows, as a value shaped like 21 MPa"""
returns 0.9 MPa
